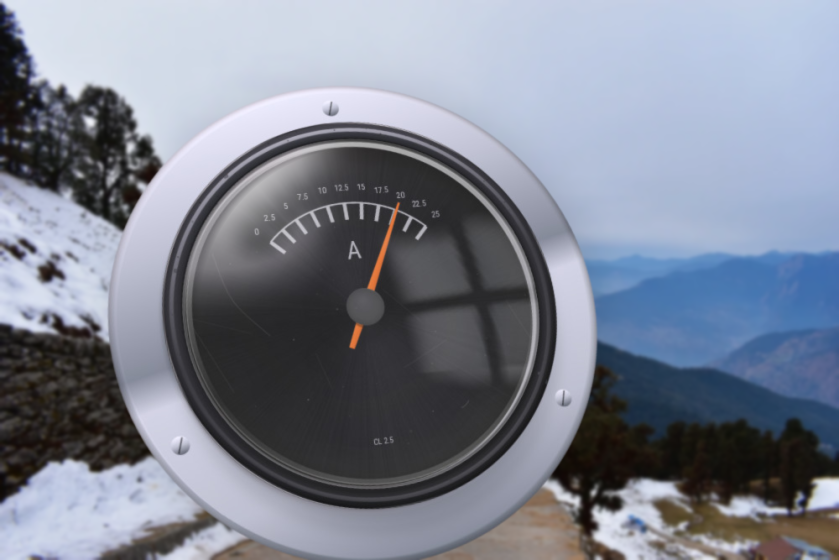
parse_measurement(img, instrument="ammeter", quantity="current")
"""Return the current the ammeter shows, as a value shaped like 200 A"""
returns 20 A
